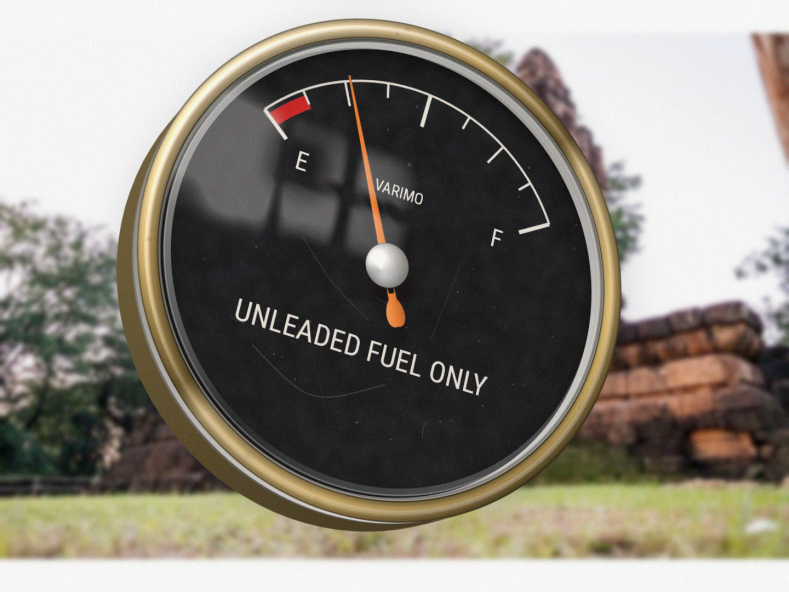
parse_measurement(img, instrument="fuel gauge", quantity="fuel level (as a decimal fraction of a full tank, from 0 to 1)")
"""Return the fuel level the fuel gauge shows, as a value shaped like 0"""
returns 0.25
